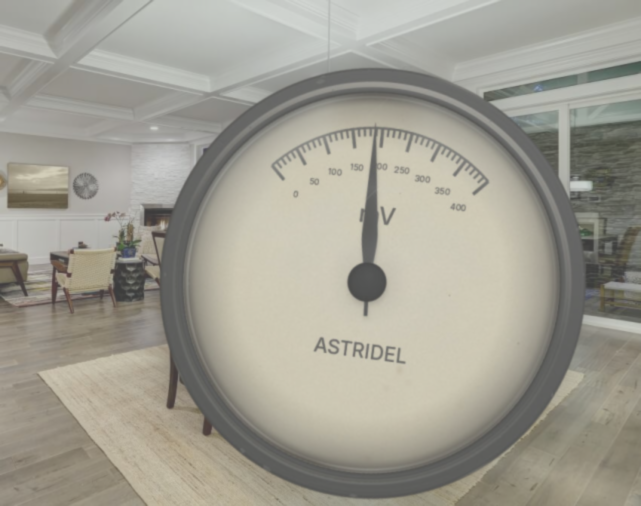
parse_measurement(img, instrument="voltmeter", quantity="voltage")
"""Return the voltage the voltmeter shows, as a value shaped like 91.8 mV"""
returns 190 mV
